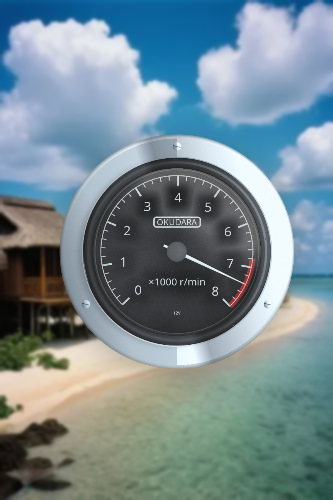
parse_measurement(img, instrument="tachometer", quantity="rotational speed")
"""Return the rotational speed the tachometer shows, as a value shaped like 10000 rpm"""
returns 7400 rpm
